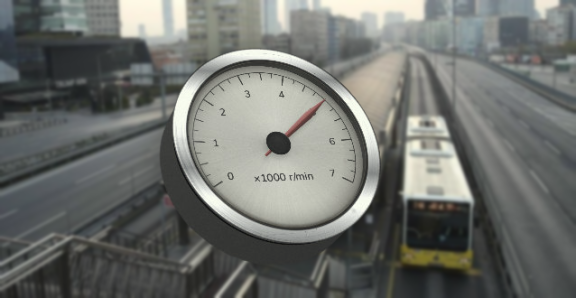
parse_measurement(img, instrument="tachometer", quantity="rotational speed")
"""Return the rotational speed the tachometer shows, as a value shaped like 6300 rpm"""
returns 5000 rpm
